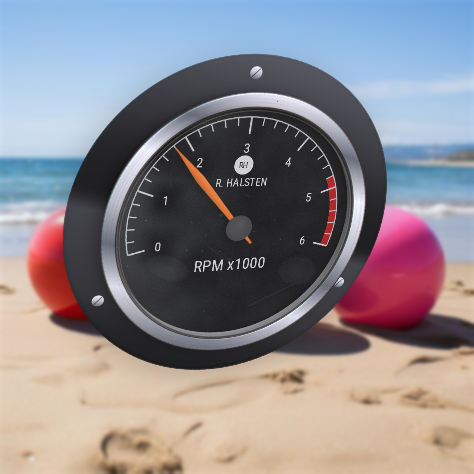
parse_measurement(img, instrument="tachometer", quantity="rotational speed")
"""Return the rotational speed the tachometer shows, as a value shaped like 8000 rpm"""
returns 1800 rpm
